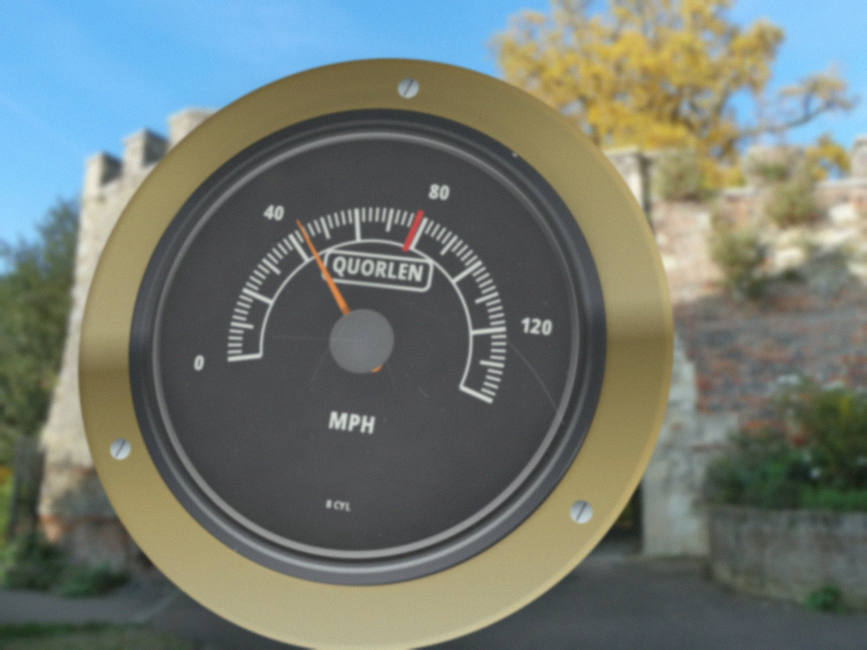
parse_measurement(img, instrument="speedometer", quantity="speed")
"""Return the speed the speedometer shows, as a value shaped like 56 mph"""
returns 44 mph
